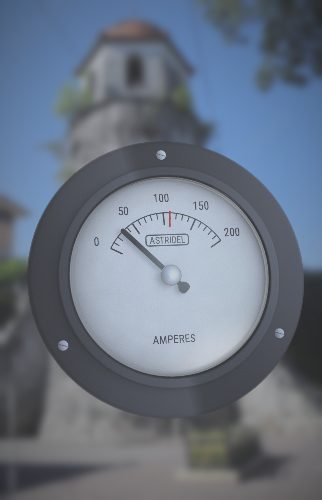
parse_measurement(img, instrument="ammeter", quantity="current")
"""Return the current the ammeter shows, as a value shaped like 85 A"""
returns 30 A
